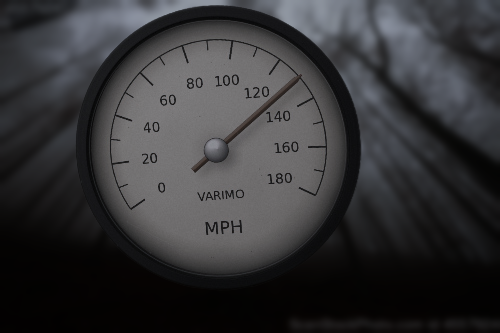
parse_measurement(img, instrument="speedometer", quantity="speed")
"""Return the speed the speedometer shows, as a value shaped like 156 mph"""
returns 130 mph
